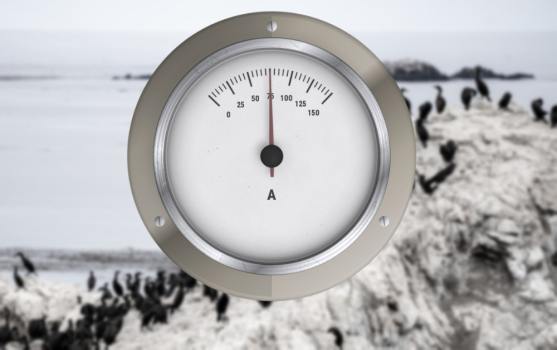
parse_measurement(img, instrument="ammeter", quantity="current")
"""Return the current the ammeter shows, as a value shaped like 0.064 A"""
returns 75 A
